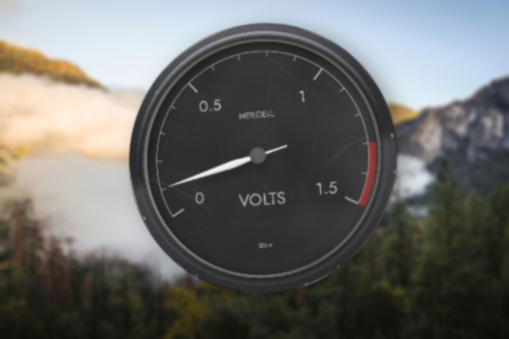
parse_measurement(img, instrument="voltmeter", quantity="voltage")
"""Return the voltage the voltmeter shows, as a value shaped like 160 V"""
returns 0.1 V
